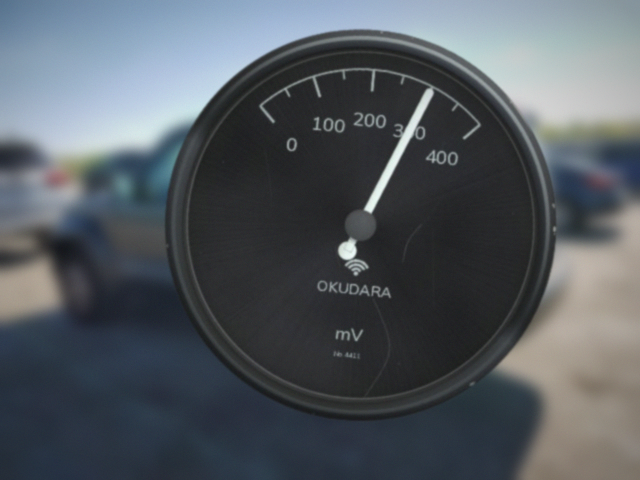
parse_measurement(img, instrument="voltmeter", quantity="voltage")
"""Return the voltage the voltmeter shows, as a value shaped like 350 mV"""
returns 300 mV
